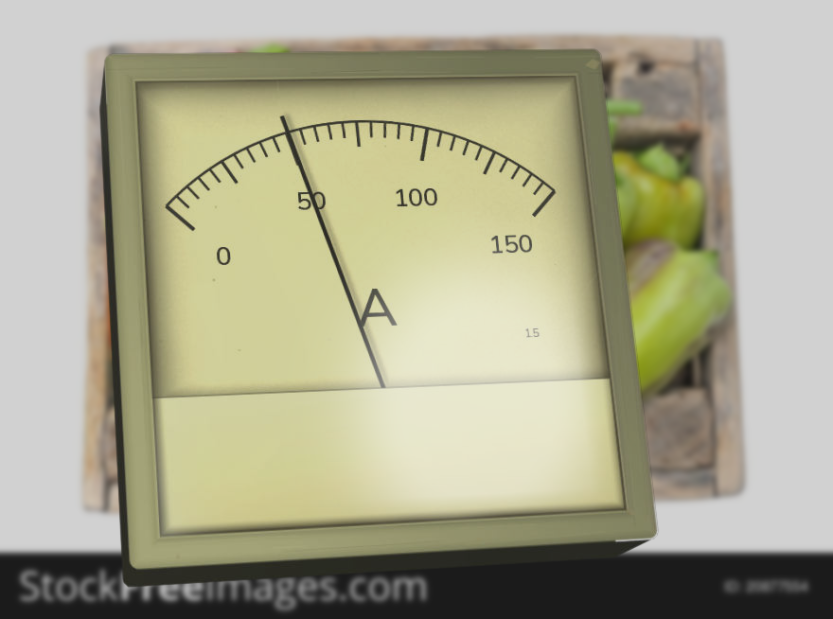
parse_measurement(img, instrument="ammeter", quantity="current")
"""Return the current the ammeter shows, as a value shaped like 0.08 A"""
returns 50 A
